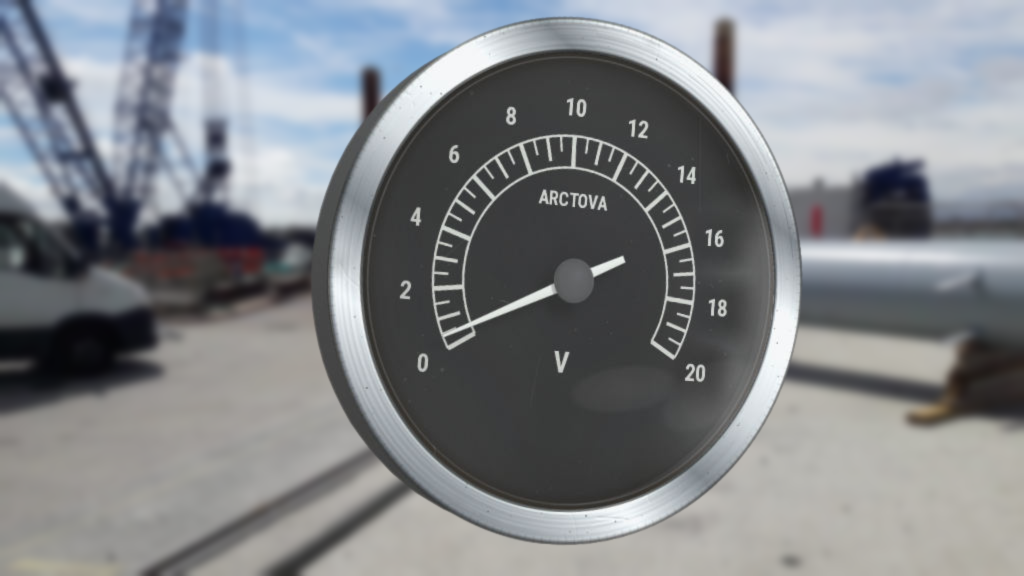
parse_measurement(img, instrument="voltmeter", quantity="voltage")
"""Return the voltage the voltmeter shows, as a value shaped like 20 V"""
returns 0.5 V
